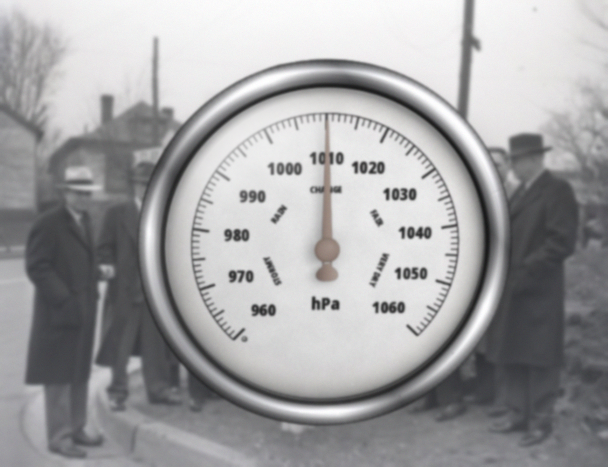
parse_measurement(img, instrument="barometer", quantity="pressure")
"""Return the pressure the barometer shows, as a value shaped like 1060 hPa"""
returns 1010 hPa
